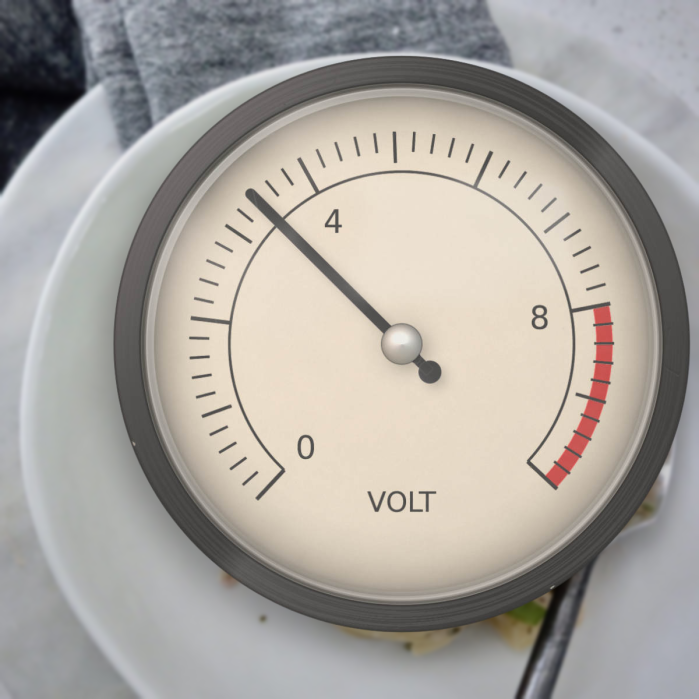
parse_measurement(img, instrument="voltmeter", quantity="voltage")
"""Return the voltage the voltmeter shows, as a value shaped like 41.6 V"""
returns 3.4 V
